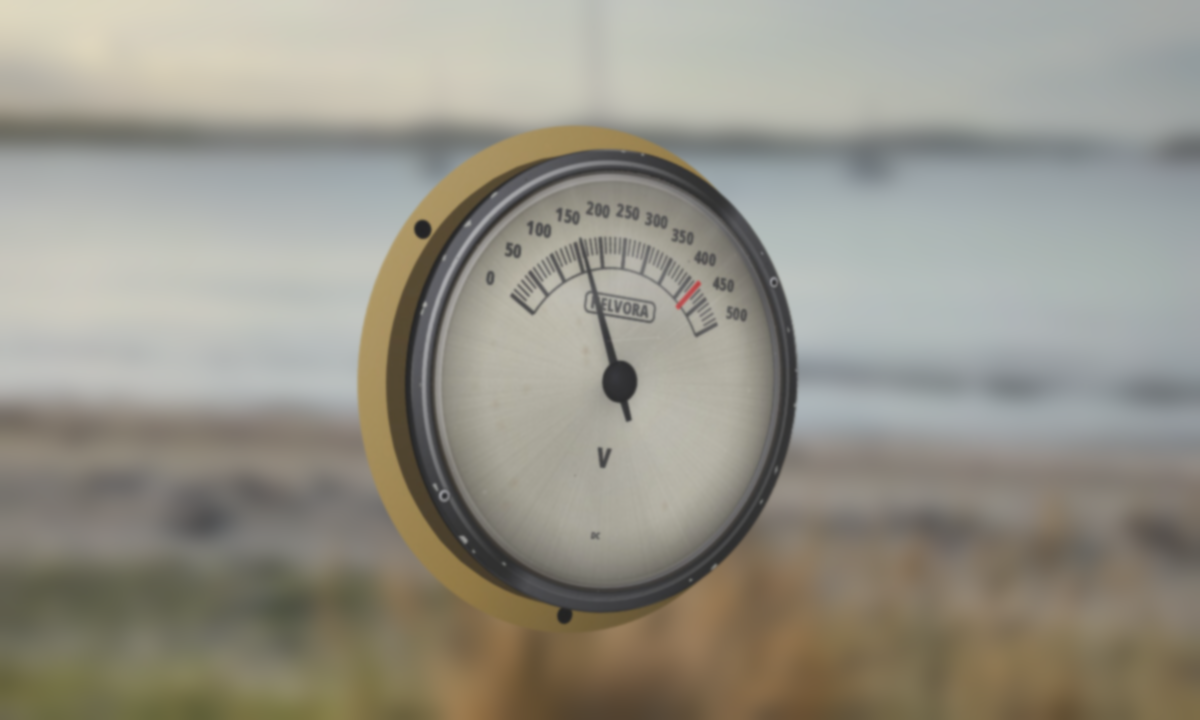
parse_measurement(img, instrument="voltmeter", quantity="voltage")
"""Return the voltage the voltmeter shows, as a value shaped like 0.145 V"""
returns 150 V
